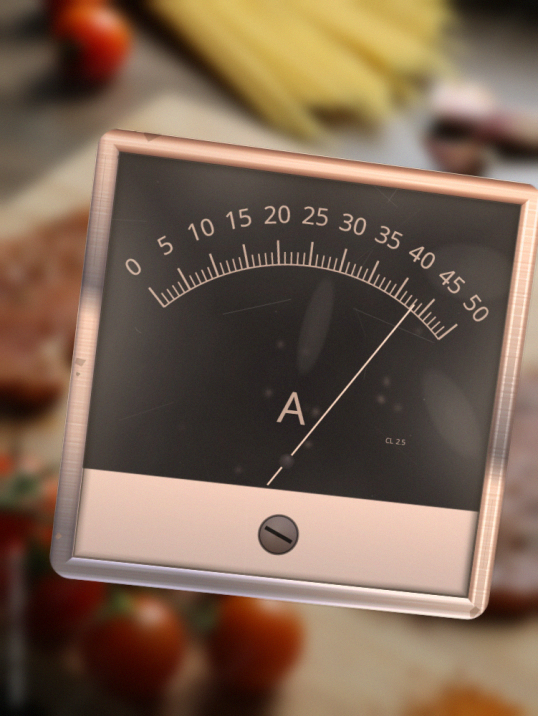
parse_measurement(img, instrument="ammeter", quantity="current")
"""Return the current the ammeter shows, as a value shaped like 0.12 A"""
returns 43 A
